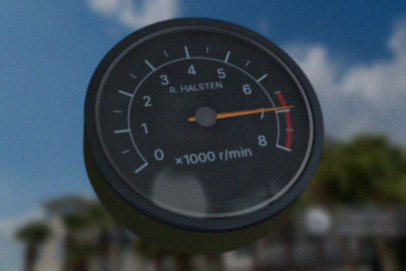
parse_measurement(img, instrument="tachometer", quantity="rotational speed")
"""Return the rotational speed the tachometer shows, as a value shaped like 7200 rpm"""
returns 7000 rpm
